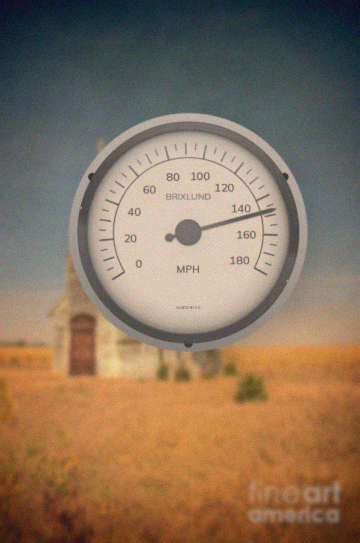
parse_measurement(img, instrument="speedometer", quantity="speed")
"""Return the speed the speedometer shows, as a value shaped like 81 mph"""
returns 147.5 mph
